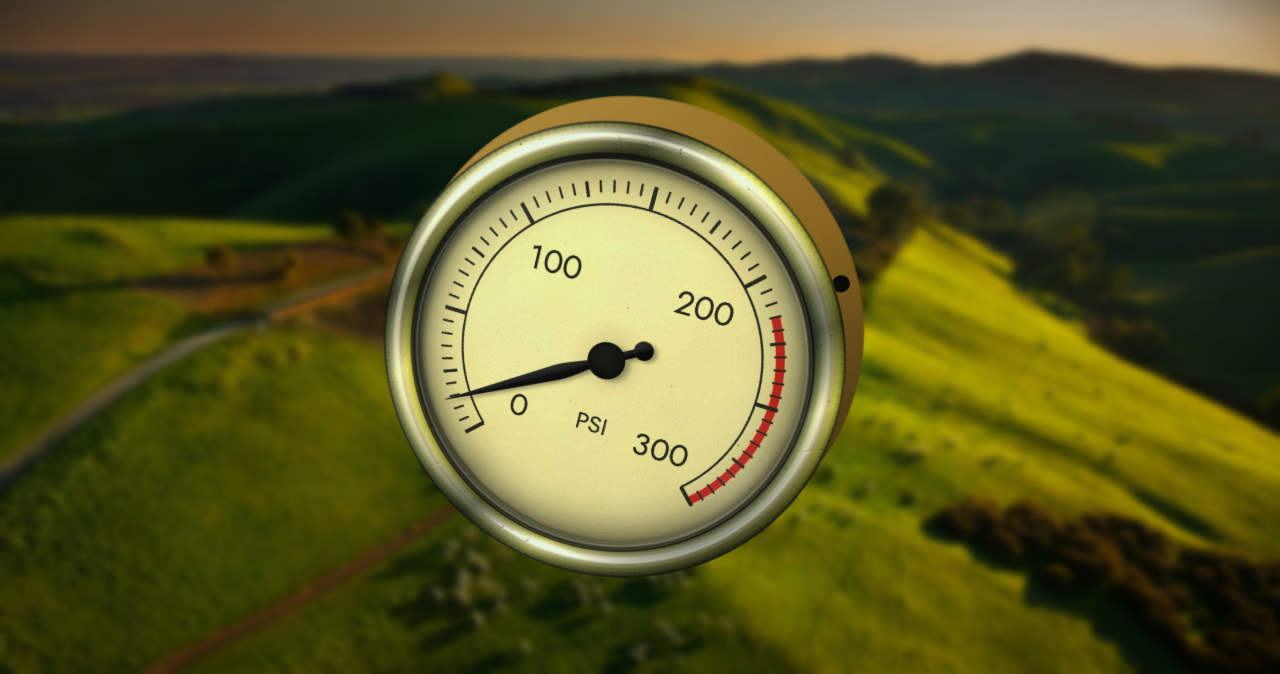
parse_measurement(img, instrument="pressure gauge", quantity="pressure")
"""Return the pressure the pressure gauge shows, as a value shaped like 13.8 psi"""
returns 15 psi
